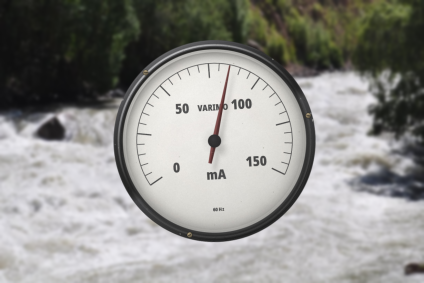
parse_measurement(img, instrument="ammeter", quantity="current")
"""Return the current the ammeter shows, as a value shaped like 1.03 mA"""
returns 85 mA
